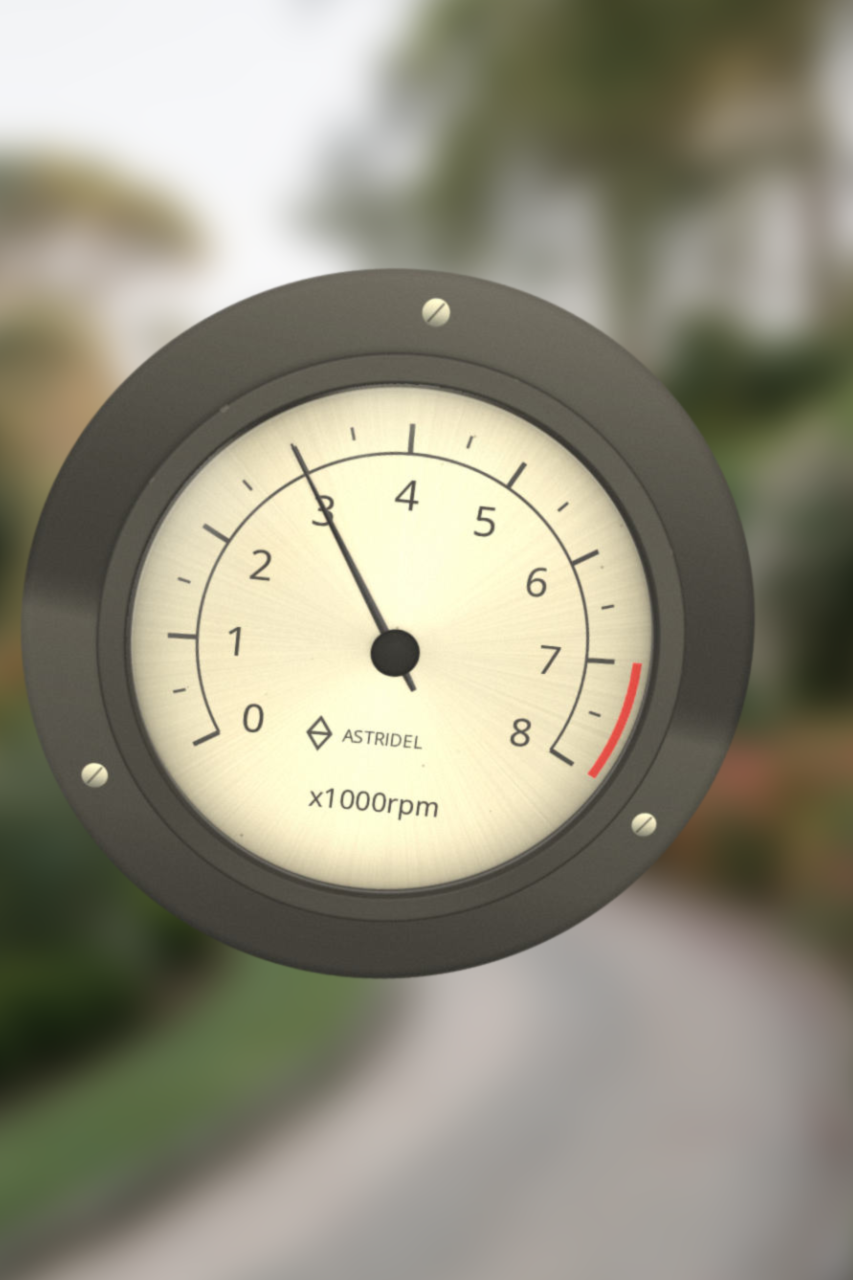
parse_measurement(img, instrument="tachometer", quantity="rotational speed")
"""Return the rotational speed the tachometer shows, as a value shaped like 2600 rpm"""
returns 3000 rpm
